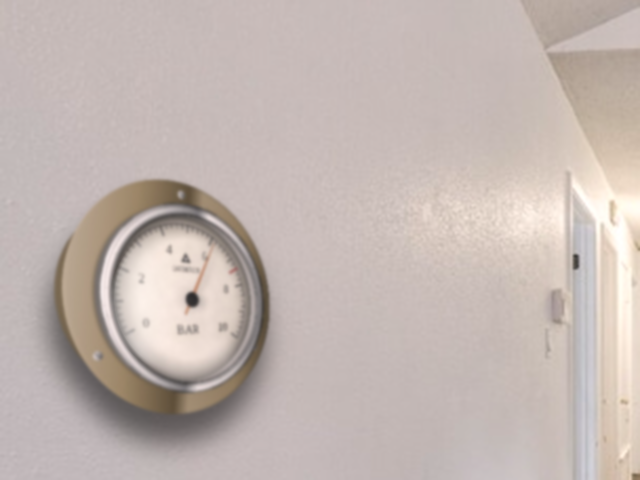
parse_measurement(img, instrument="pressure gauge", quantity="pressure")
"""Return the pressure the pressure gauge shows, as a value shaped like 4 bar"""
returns 6 bar
